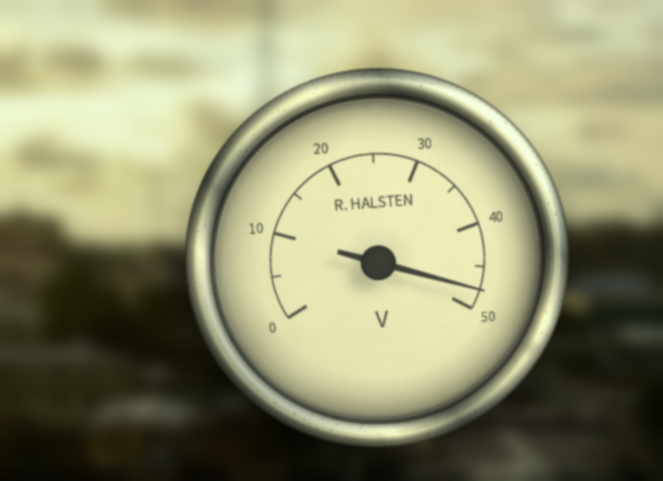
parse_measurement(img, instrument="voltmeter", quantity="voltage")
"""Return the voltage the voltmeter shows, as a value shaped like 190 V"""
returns 47.5 V
